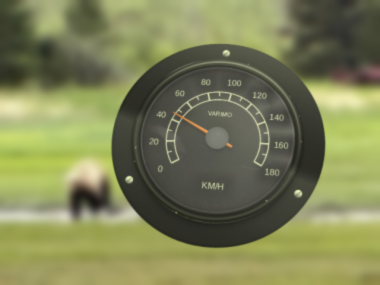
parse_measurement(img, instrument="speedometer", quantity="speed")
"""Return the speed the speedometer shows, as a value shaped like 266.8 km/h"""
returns 45 km/h
